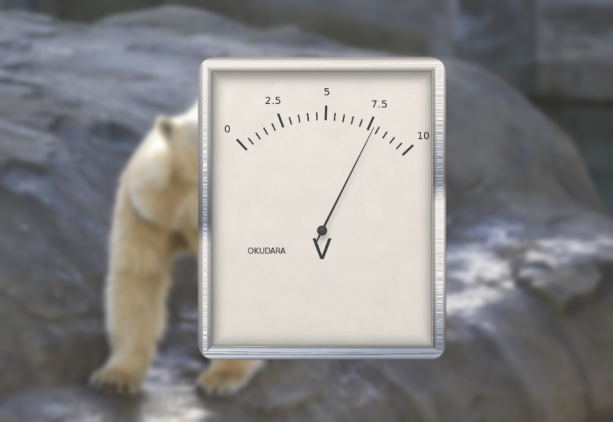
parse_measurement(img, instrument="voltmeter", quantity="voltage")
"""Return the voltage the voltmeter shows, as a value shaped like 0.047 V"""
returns 7.75 V
